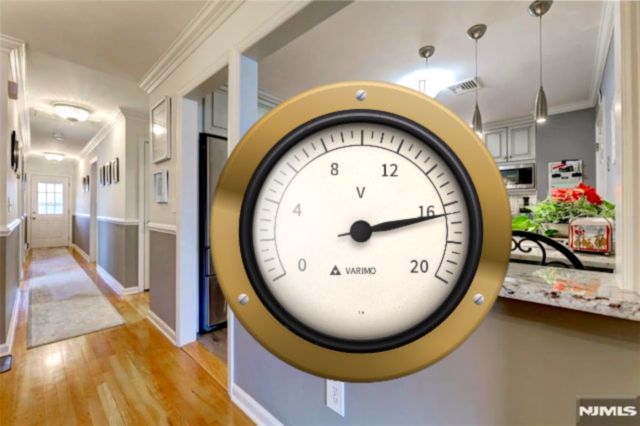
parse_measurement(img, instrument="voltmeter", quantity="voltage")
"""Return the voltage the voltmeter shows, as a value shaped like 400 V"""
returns 16.5 V
